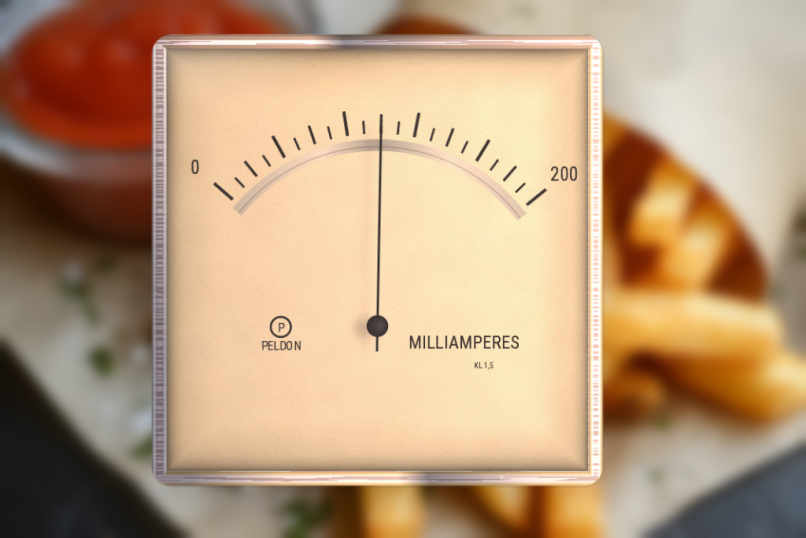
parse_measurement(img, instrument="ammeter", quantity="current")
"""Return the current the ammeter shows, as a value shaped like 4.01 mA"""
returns 100 mA
